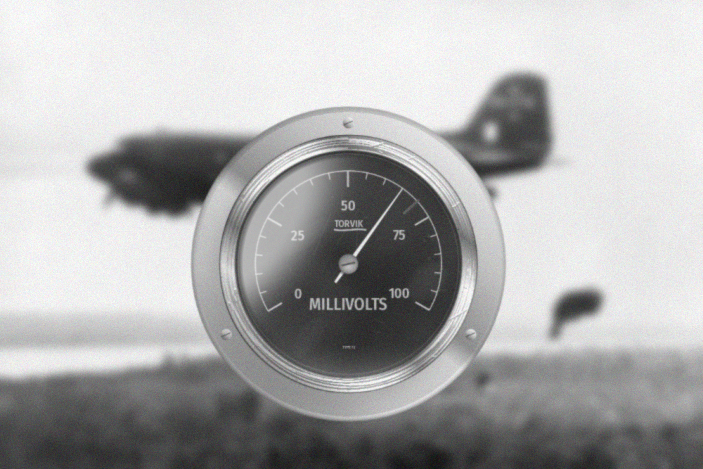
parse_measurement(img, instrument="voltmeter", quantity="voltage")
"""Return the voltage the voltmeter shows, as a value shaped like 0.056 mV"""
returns 65 mV
